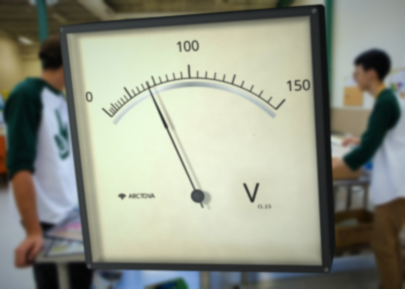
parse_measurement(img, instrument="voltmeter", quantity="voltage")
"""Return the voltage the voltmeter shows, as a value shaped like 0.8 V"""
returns 70 V
